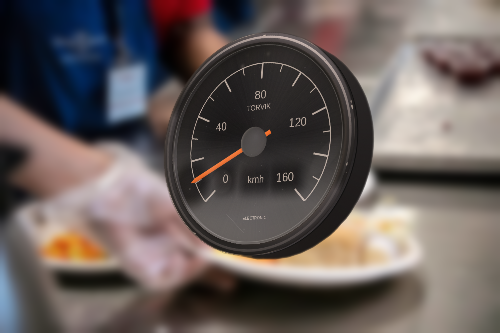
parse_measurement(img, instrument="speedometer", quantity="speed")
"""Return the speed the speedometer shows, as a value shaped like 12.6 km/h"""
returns 10 km/h
